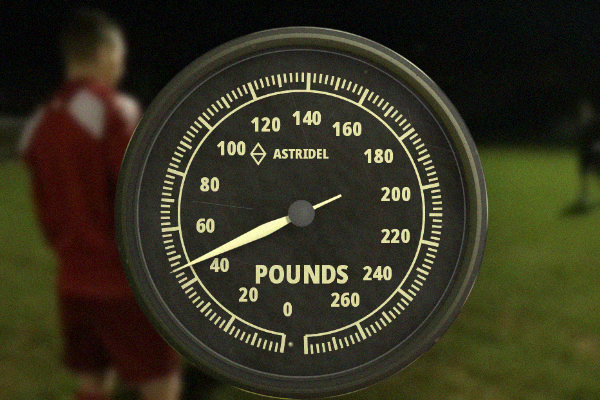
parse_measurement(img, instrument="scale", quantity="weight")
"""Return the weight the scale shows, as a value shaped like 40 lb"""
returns 46 lb
